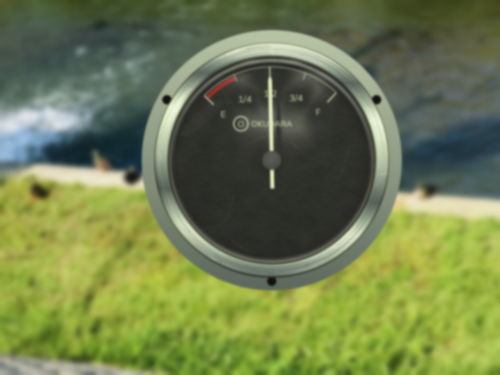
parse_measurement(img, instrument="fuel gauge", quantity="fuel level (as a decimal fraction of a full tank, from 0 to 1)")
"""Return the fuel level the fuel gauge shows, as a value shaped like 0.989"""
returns 0.5
